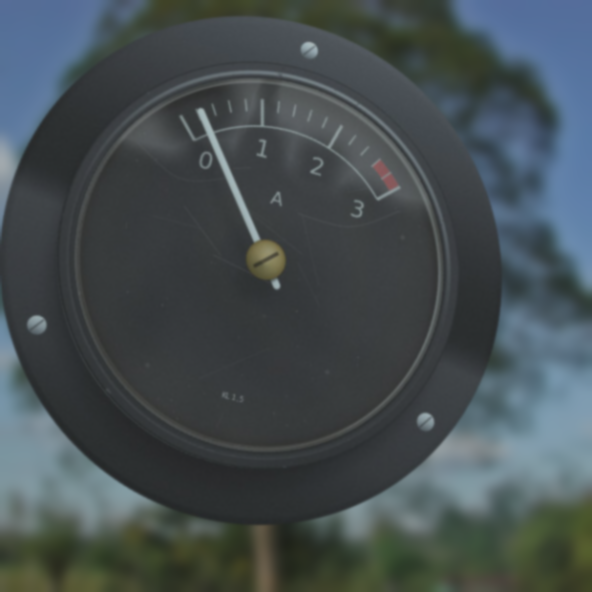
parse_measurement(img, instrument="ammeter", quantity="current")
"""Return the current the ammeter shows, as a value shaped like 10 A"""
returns 0.2 A
